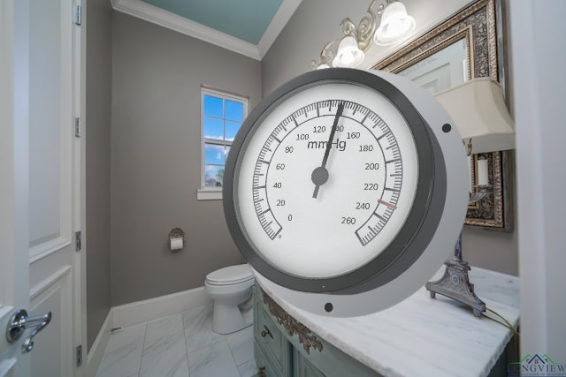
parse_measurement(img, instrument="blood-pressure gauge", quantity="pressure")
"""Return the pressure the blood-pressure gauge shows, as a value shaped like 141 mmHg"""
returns 140 mmHg
